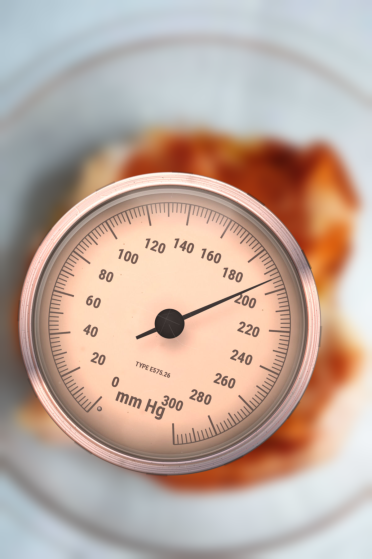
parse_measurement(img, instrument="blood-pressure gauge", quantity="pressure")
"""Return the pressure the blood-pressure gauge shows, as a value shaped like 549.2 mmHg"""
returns 194 mmHg
